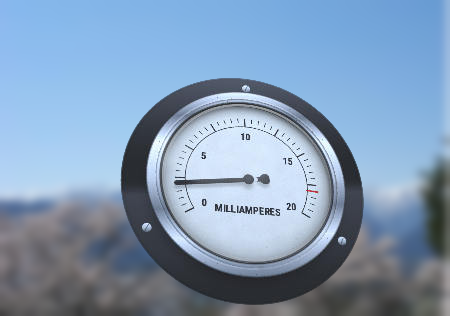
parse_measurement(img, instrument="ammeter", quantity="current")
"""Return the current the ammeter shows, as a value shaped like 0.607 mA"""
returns 2 mA
